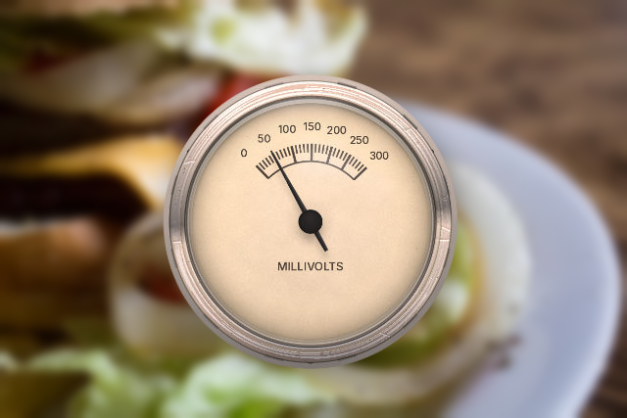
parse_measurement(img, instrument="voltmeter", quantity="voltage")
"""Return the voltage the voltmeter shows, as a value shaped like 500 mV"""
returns 50 mV
